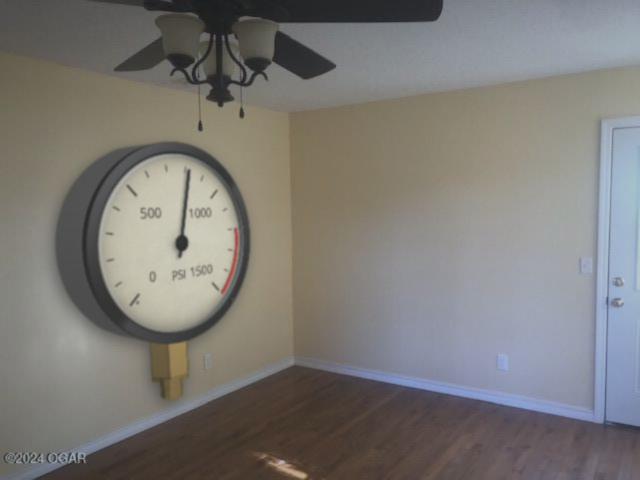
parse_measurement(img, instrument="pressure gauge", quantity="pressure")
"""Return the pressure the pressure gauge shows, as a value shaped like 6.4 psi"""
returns 800 psi
